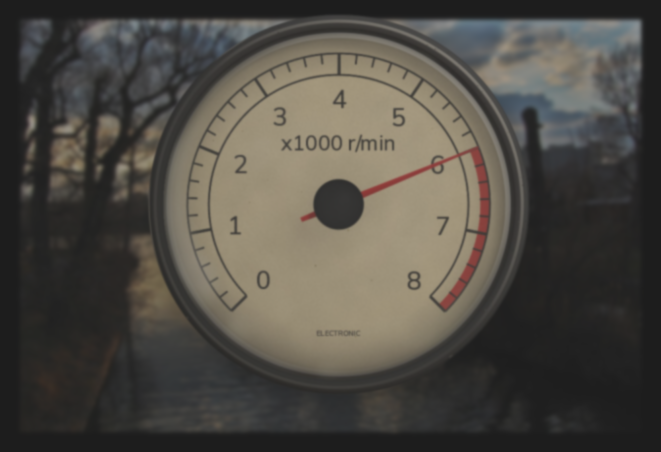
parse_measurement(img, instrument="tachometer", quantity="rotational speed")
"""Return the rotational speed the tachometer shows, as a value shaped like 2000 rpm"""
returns 6000 rpm
